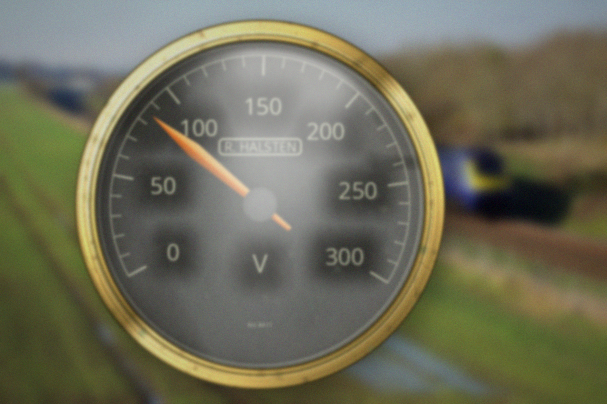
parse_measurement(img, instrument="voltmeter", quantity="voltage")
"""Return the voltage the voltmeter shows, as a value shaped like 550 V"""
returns 85 V
